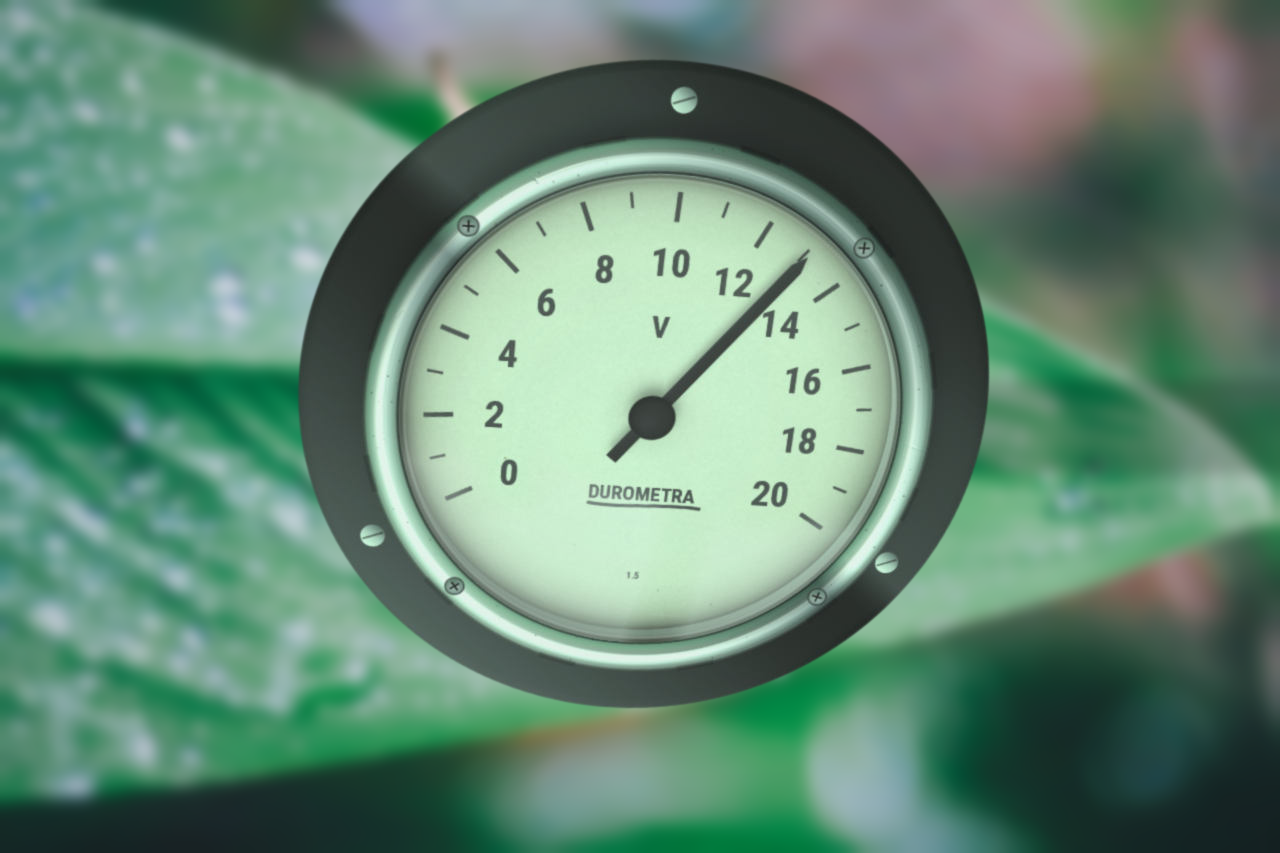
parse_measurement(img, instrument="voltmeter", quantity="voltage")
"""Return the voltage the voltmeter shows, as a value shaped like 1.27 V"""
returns 13 V
